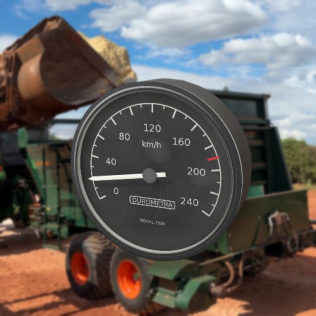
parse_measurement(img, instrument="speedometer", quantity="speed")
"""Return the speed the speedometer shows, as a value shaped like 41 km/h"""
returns 20 km/h
